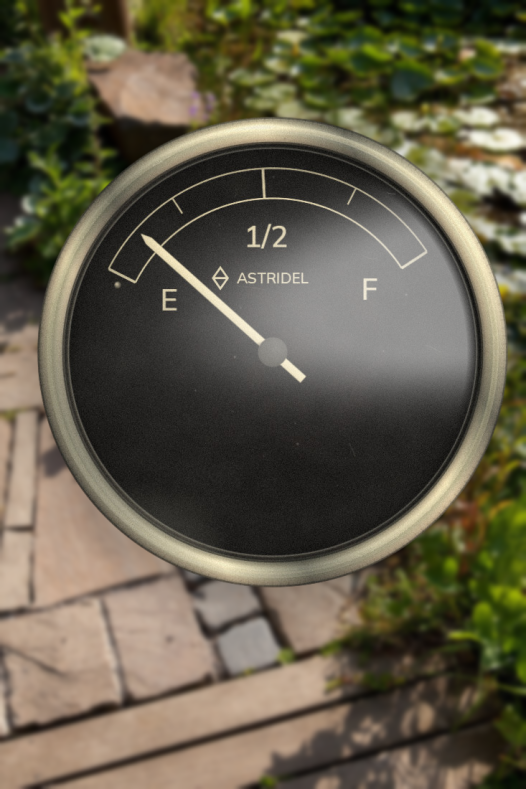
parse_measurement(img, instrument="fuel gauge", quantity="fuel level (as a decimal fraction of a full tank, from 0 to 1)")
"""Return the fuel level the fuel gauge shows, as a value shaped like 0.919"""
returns 0.125
